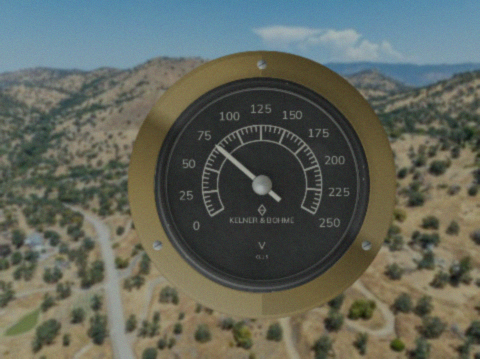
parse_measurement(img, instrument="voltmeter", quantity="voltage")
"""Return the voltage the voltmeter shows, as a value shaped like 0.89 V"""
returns 75 V
